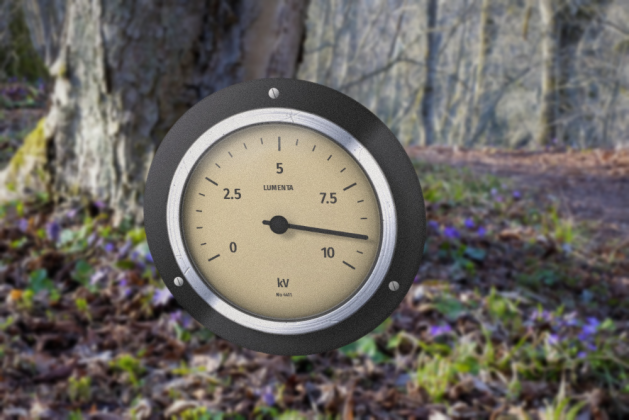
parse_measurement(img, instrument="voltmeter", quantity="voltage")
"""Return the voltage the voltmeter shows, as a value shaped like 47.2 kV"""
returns 9 kV
